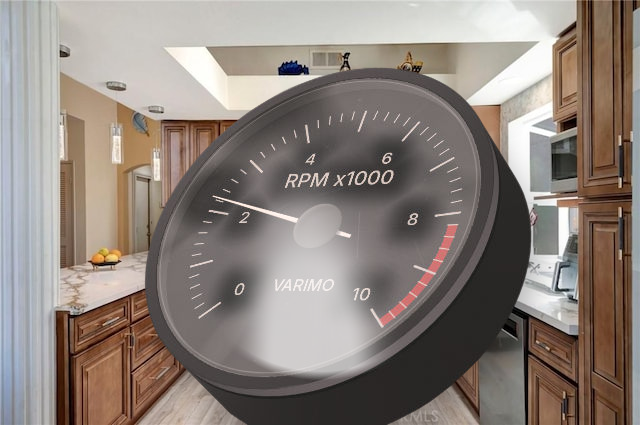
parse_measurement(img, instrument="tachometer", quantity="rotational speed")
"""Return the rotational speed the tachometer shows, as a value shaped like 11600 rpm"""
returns 2200 rpm
